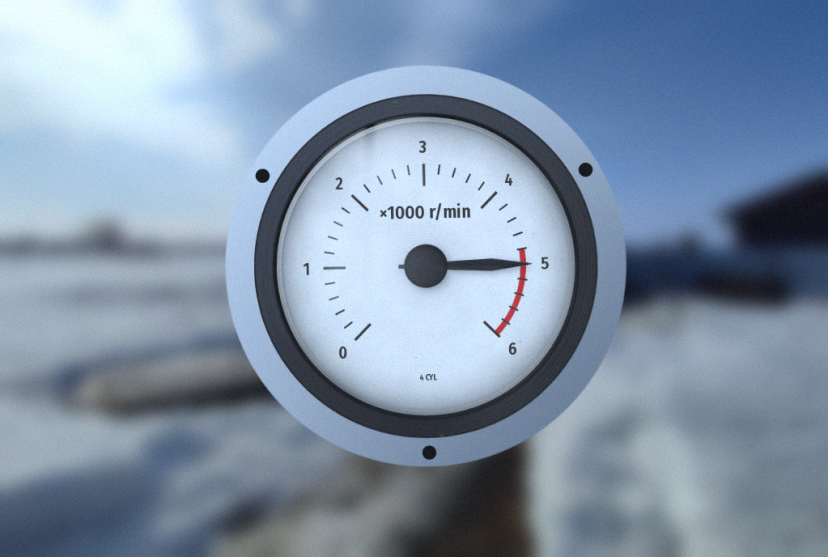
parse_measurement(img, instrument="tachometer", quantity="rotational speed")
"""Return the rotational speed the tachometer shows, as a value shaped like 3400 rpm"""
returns 5000 rpm
